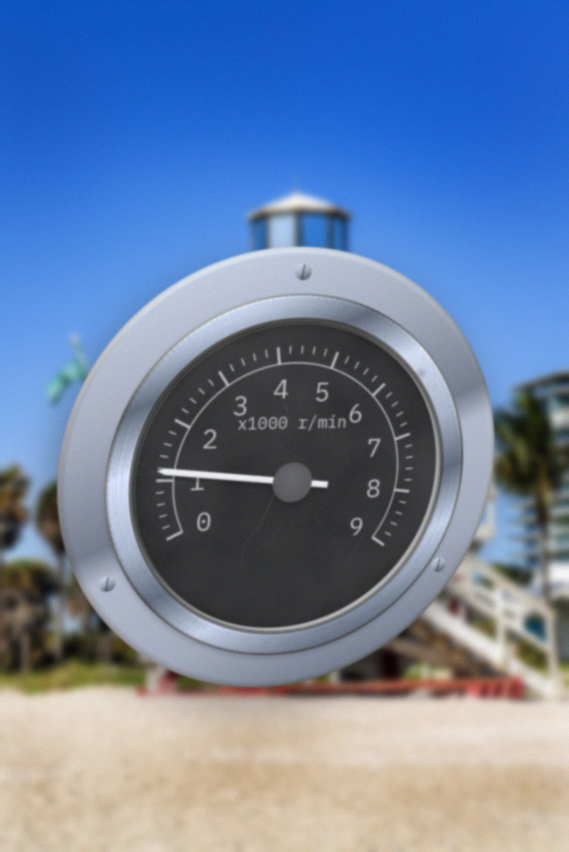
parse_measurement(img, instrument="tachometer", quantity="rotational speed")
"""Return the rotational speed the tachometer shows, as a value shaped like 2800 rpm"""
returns 1200 rpm
